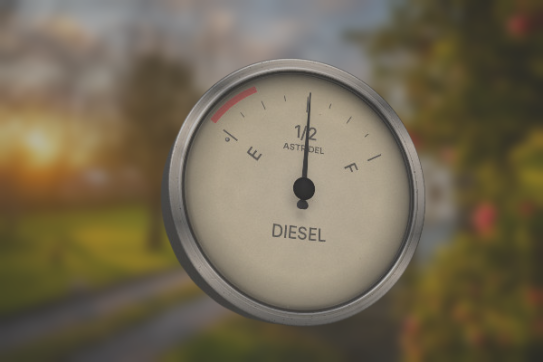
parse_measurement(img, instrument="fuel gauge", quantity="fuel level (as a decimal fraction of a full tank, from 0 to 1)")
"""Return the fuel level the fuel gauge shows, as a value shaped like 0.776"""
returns 0.5
